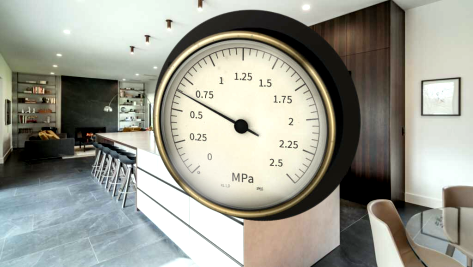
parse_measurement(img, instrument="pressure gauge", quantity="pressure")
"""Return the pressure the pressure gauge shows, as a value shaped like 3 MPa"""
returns 0.65 MPa
